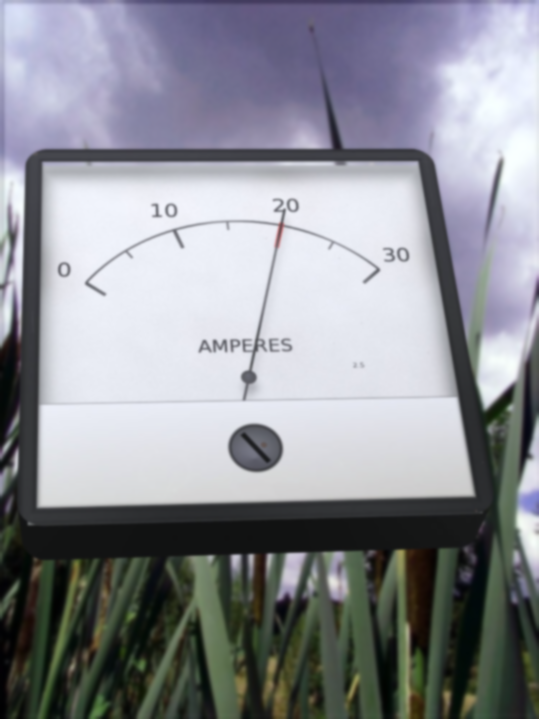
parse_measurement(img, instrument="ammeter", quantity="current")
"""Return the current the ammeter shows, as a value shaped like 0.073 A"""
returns 20 A
